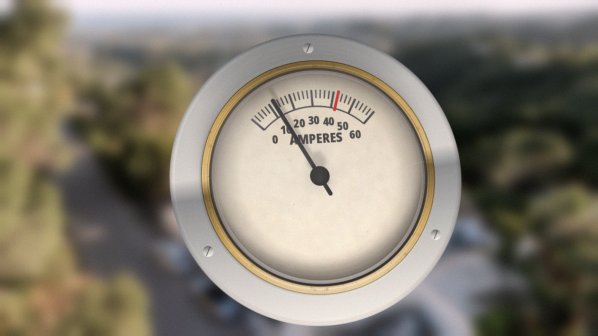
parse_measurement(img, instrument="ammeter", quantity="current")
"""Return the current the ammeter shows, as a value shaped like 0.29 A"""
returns 12 A
